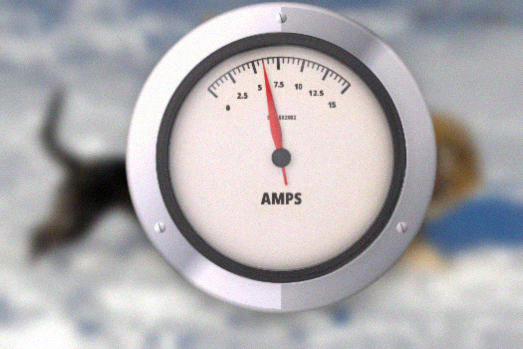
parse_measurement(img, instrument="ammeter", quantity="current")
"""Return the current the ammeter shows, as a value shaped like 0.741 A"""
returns 6 A
